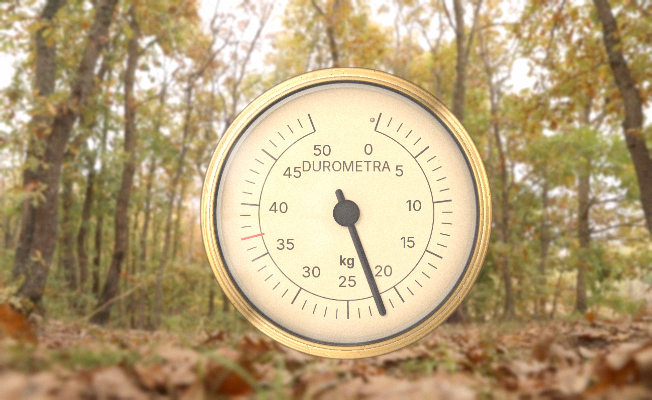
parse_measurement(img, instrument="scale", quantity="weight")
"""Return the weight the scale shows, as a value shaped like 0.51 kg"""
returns 22 kg
